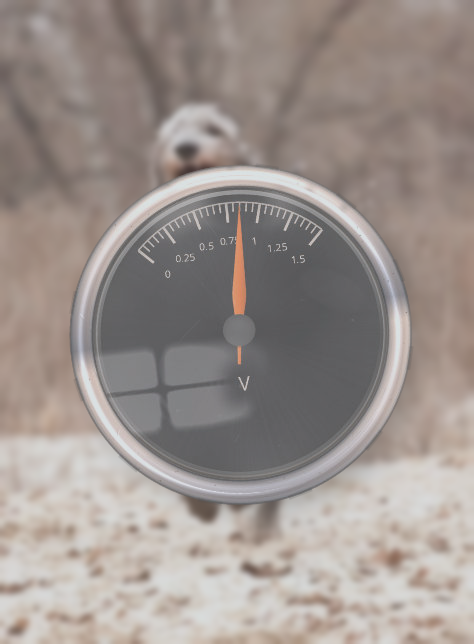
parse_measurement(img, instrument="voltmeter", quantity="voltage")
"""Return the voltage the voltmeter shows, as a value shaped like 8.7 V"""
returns 0.85 V
